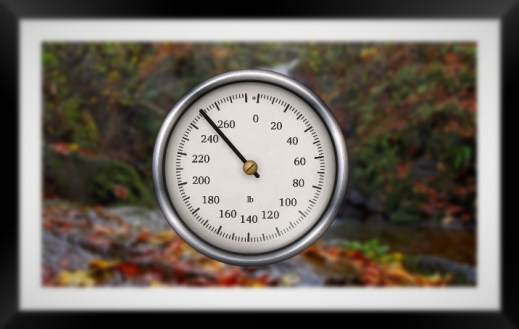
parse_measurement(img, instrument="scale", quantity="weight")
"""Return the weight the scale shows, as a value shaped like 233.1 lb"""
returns 250 lb
